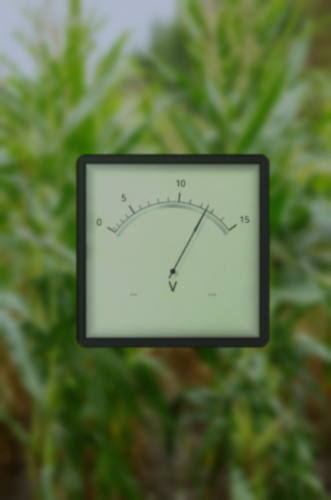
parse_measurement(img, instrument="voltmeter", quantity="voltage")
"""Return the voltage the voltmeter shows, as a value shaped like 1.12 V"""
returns 12.5 V
